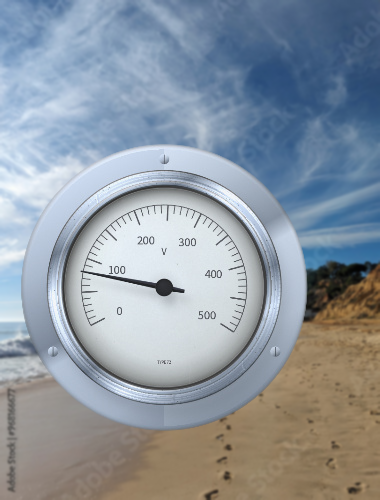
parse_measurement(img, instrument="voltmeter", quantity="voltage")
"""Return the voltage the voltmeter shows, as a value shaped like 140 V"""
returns 80 V
